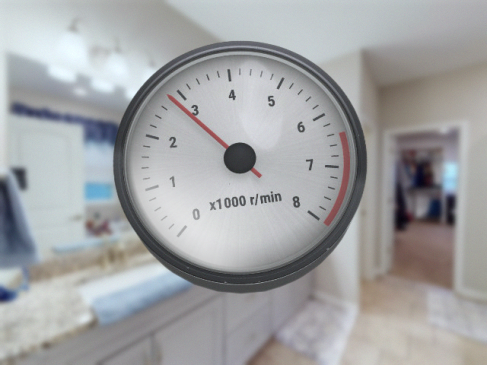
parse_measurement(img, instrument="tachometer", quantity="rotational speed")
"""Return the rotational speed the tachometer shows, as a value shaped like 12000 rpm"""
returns 2800 rpm
